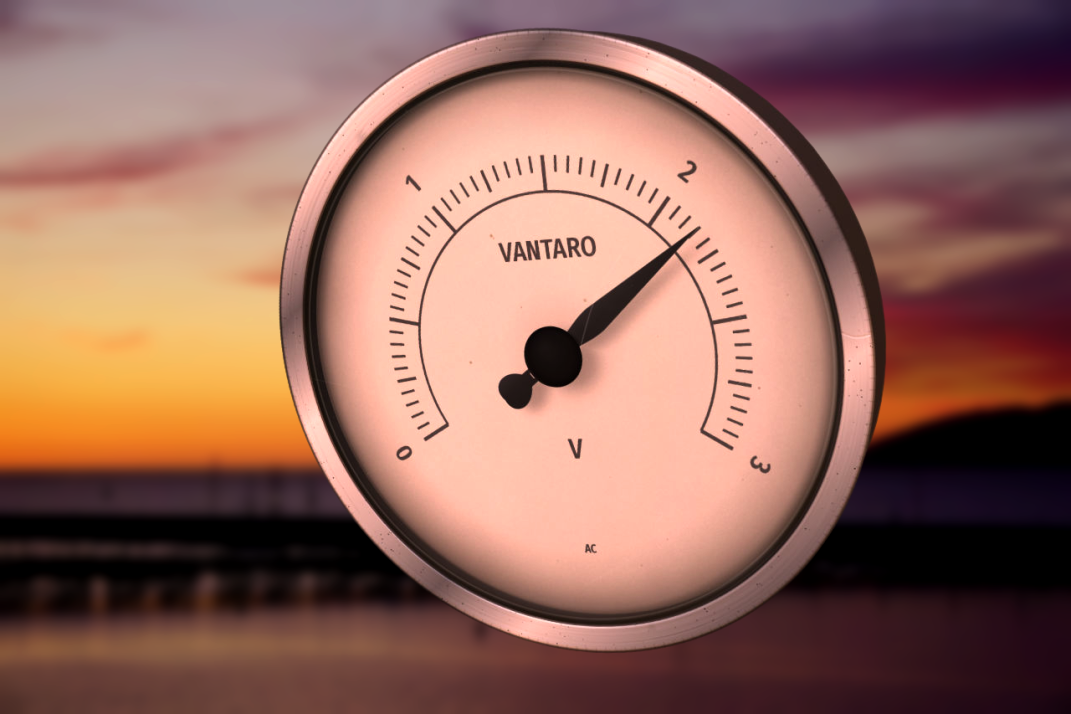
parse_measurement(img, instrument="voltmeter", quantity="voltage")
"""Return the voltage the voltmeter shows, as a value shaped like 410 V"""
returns 2.15 V
